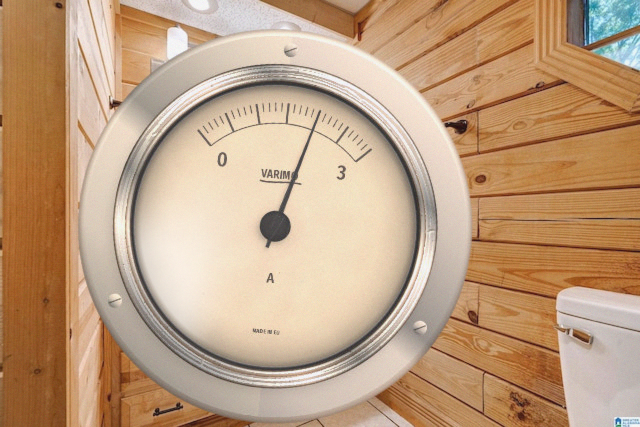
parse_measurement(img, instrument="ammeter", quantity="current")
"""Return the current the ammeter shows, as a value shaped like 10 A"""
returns 2 A
